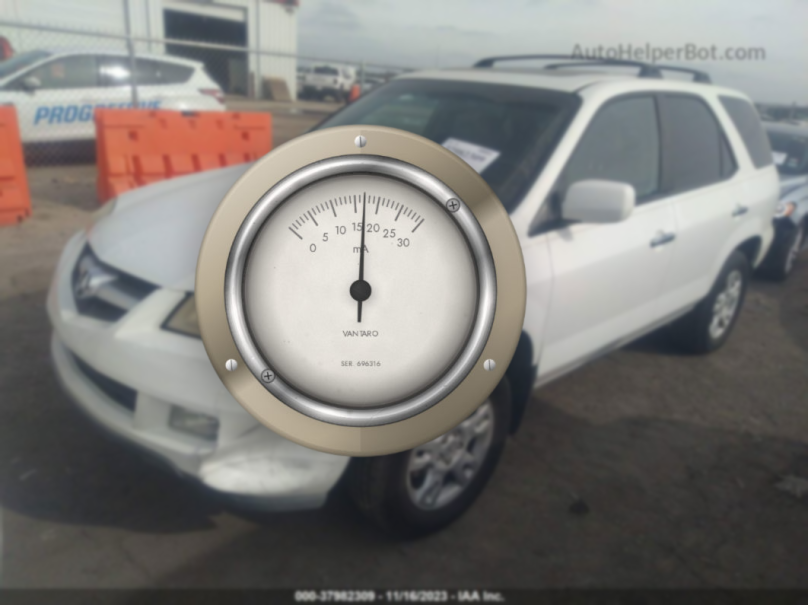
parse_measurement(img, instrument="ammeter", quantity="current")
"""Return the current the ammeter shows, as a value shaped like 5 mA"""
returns 17 mA
